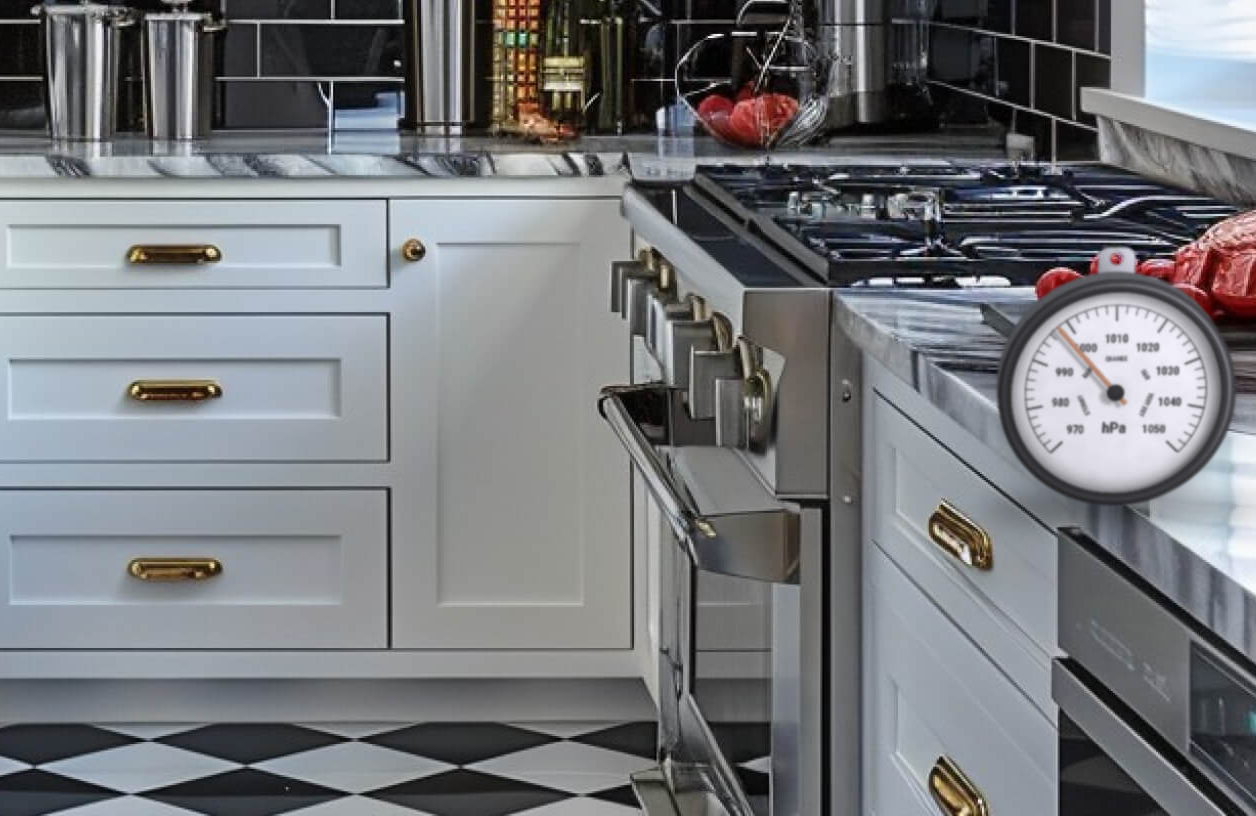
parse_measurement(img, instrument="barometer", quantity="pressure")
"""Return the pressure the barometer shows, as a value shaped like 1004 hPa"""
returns 998 hPa
